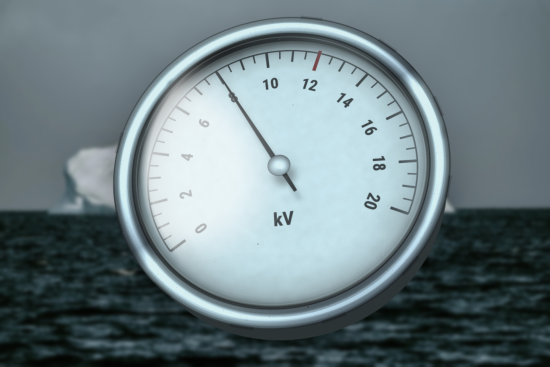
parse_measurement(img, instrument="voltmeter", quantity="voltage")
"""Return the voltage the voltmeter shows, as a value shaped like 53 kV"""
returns 8 kV
